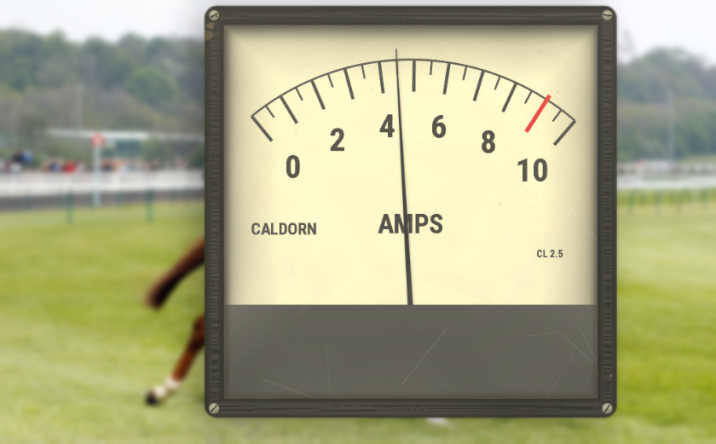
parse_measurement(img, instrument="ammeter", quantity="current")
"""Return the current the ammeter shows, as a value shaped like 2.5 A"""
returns 4.5 A
